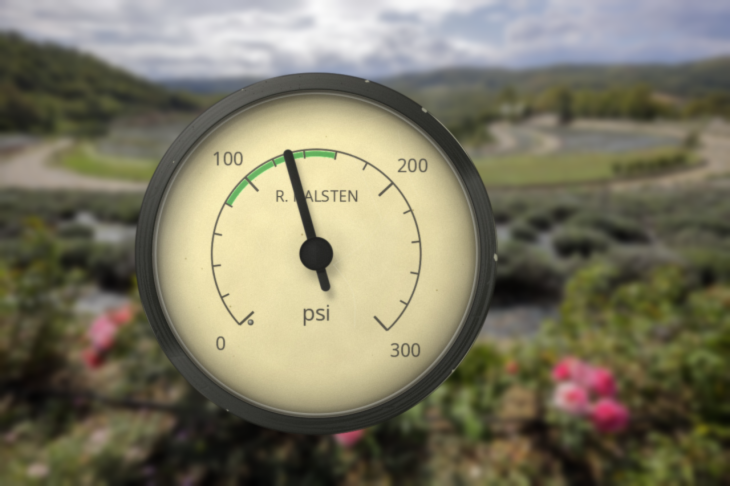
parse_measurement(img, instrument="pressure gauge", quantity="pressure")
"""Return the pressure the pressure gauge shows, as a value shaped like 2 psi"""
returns 130 psi
